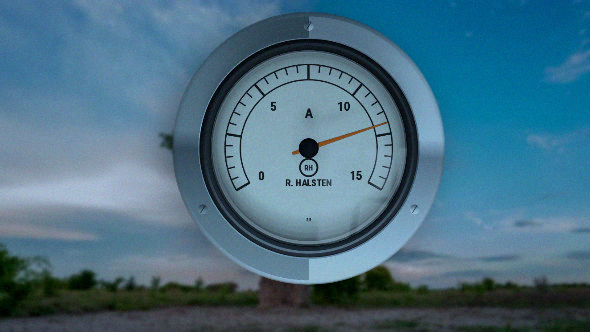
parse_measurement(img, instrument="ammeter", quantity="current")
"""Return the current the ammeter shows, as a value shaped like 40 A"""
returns 12 A
